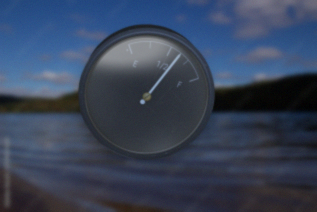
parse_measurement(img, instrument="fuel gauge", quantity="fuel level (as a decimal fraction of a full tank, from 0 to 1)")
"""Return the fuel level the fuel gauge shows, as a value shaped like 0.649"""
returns 0.625
